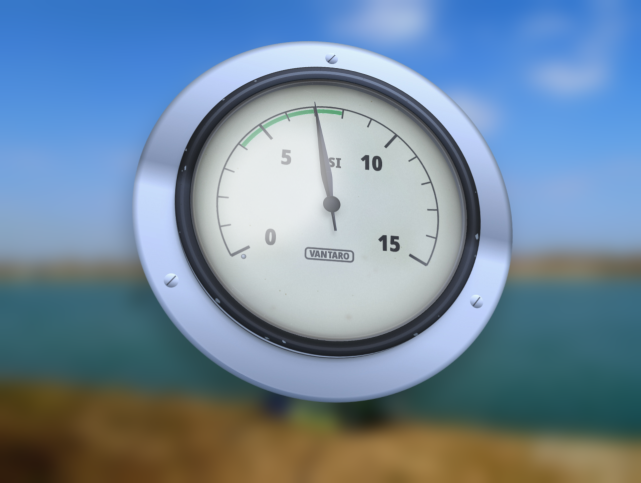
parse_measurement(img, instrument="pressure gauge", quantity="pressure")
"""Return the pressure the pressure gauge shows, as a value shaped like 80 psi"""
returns 7 psi
